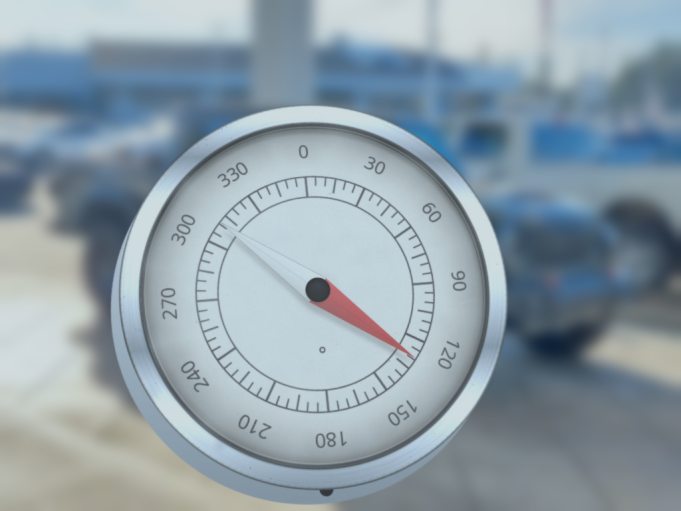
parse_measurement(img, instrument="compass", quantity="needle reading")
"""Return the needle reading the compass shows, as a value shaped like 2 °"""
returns 130 °
